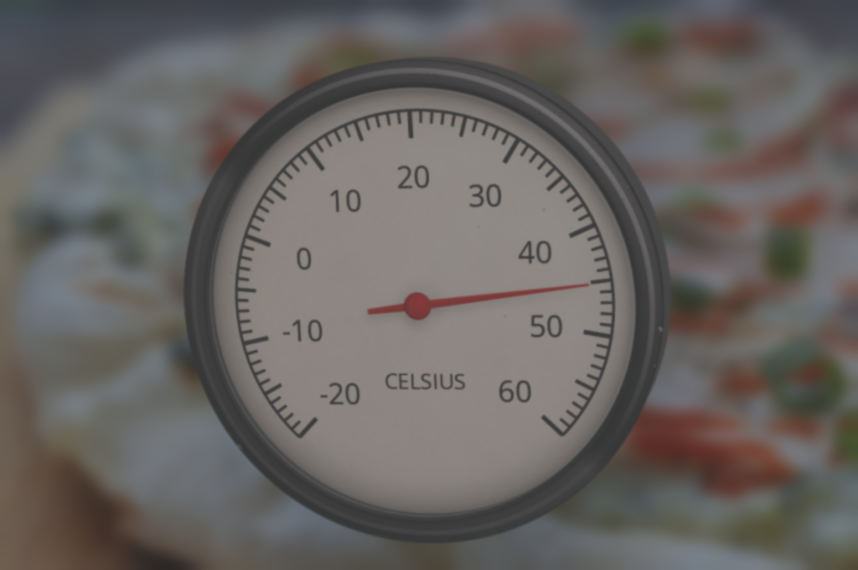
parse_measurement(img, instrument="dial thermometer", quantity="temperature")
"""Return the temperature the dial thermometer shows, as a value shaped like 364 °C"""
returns 45 °C
